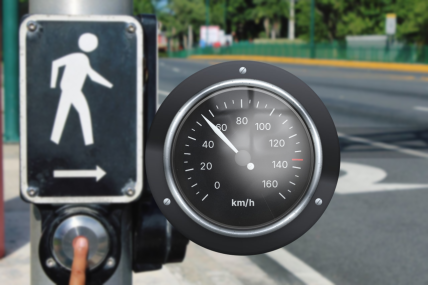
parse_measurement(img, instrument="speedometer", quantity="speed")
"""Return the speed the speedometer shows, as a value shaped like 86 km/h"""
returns 55 km/h
